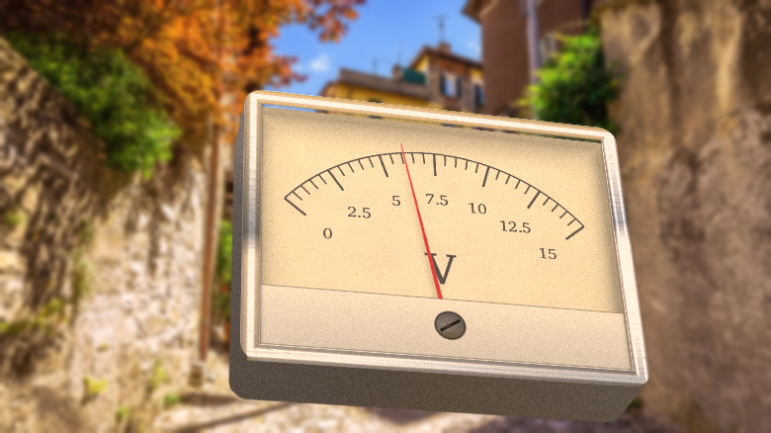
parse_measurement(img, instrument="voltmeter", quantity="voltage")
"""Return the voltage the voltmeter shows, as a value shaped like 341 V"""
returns 6 V
